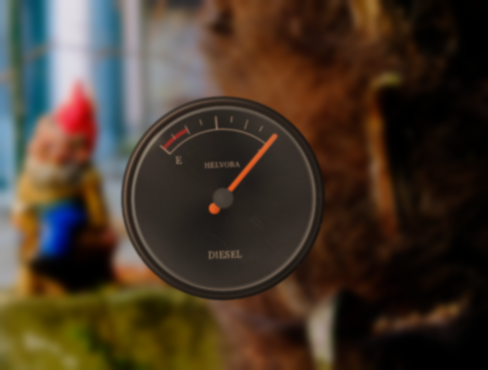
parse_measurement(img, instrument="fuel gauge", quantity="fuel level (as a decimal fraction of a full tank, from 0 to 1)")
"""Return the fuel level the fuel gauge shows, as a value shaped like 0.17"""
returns 1
